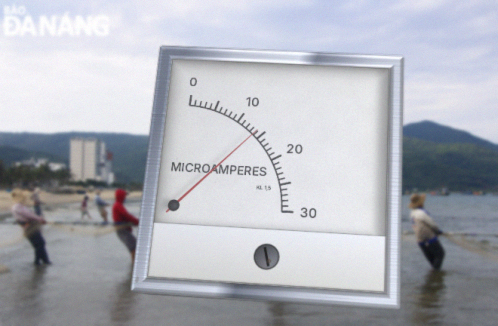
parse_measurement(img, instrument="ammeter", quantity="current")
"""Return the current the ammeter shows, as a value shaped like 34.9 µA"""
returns 14 µA
